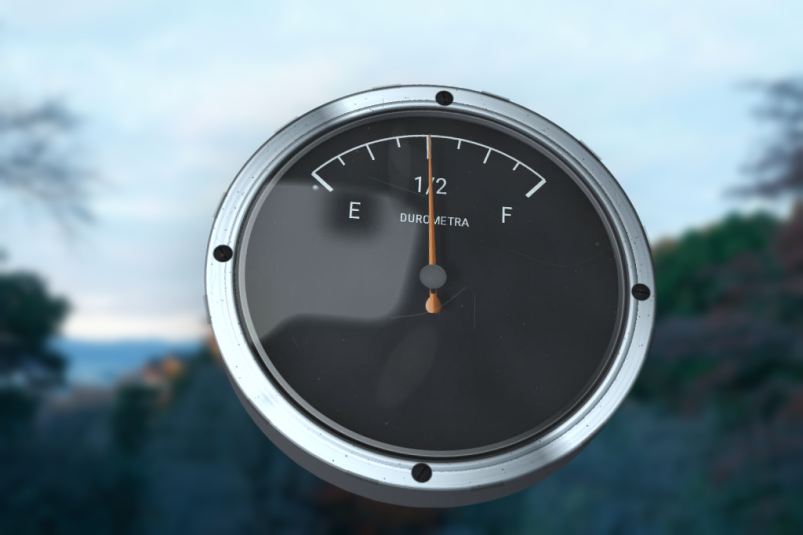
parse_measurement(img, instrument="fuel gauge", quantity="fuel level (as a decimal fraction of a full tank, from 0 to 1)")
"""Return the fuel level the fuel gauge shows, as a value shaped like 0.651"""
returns 0.5
